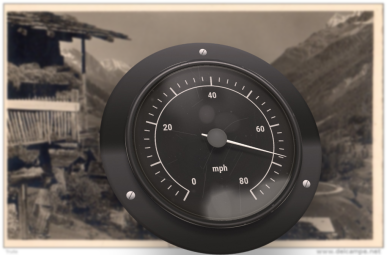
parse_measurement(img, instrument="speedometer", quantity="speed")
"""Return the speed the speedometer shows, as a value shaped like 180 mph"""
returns 68 mph
